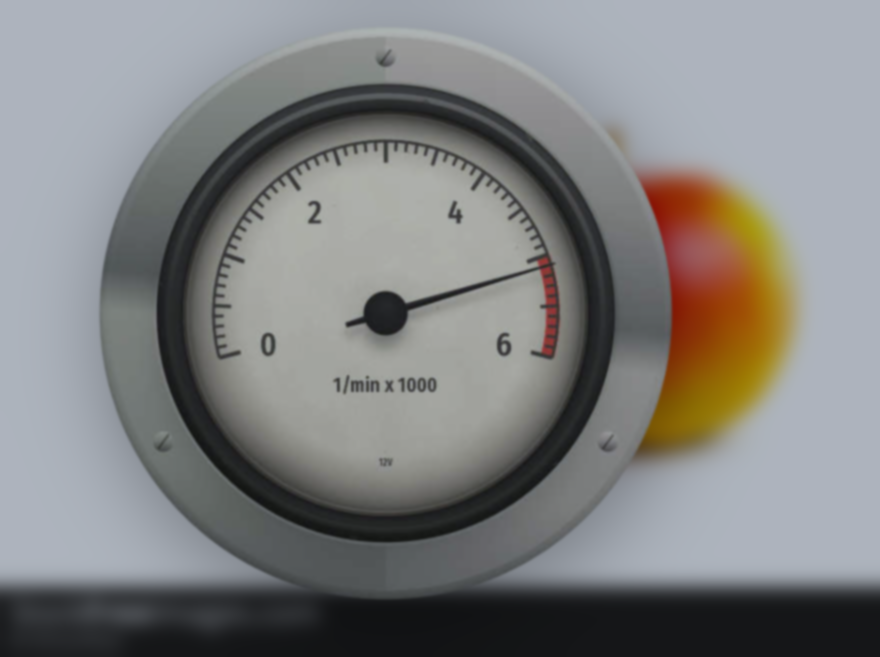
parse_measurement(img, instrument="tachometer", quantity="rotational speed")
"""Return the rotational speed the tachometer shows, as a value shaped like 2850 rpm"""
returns 5100 rpm
